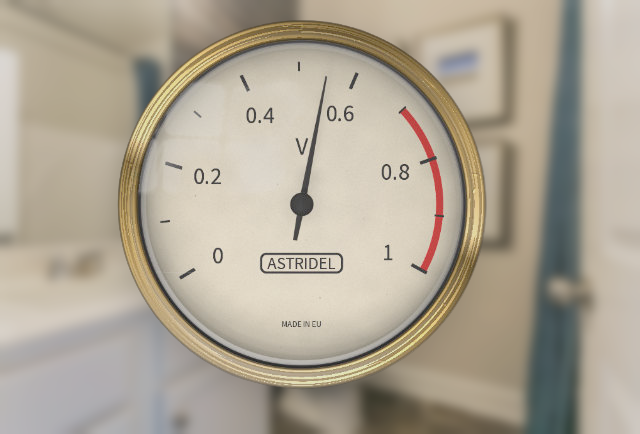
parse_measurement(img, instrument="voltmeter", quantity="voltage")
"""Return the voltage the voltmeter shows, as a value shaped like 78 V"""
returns 0.55 V
